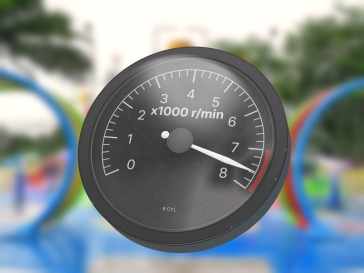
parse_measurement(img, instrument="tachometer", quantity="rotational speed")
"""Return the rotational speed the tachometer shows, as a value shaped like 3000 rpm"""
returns 7600 rpm
